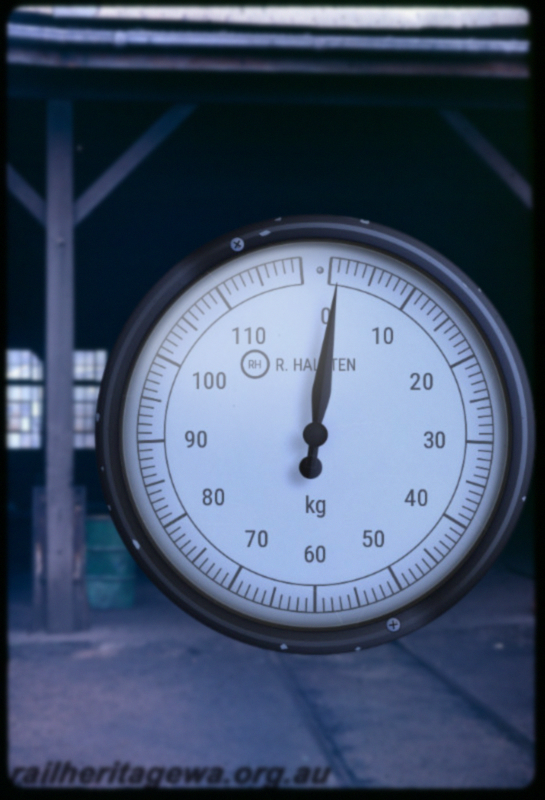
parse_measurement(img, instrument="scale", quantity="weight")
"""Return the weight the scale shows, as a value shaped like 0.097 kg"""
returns 1 kg
